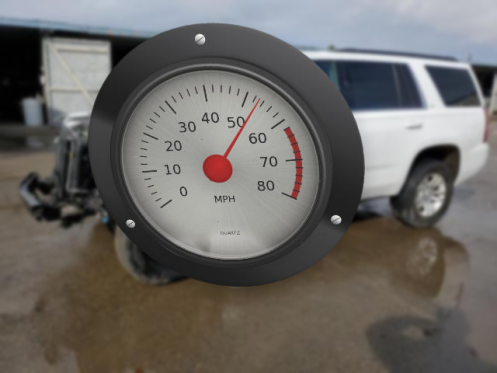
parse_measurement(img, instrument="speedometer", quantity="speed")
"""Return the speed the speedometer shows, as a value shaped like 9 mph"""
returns 53 mph
